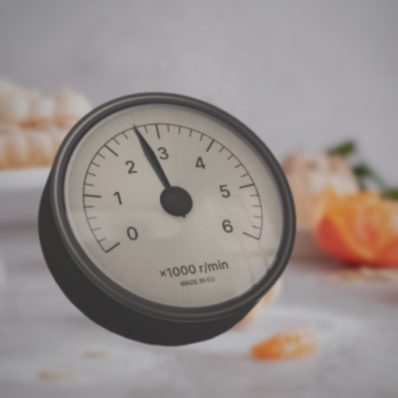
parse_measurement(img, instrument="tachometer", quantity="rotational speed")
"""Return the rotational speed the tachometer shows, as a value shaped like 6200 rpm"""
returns 2600 rpm
